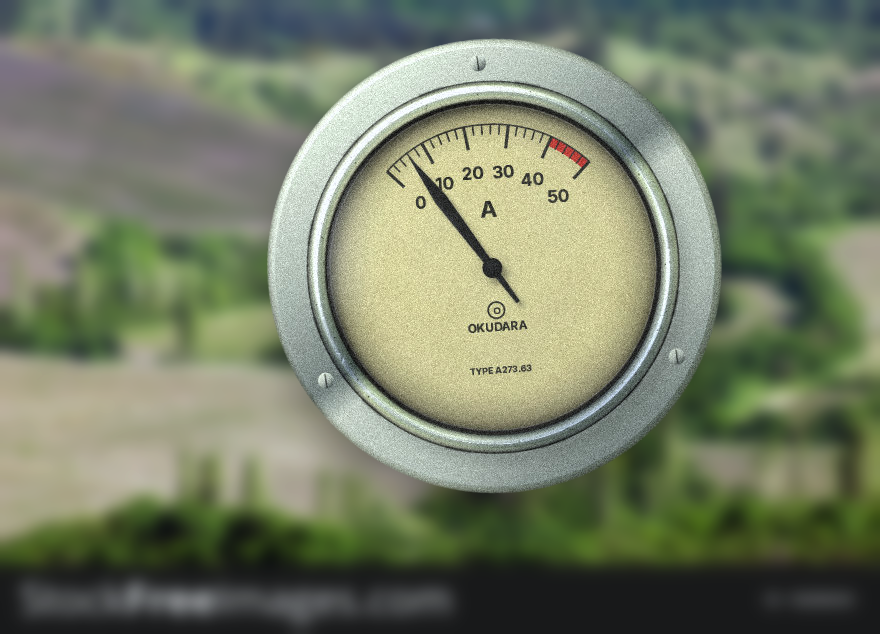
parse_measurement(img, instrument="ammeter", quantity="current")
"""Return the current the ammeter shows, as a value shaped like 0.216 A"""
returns 6 A
